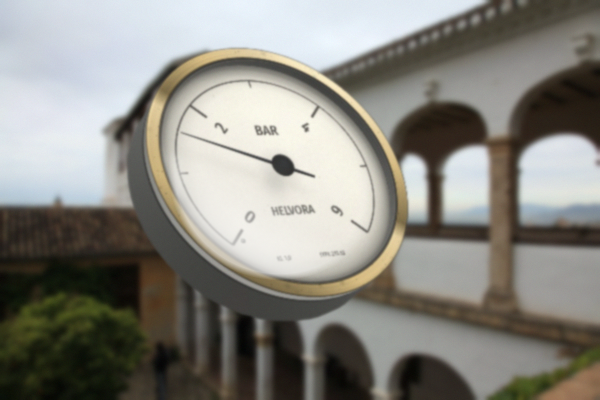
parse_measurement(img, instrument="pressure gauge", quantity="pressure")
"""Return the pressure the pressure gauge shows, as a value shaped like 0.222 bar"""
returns 1.5 bar
